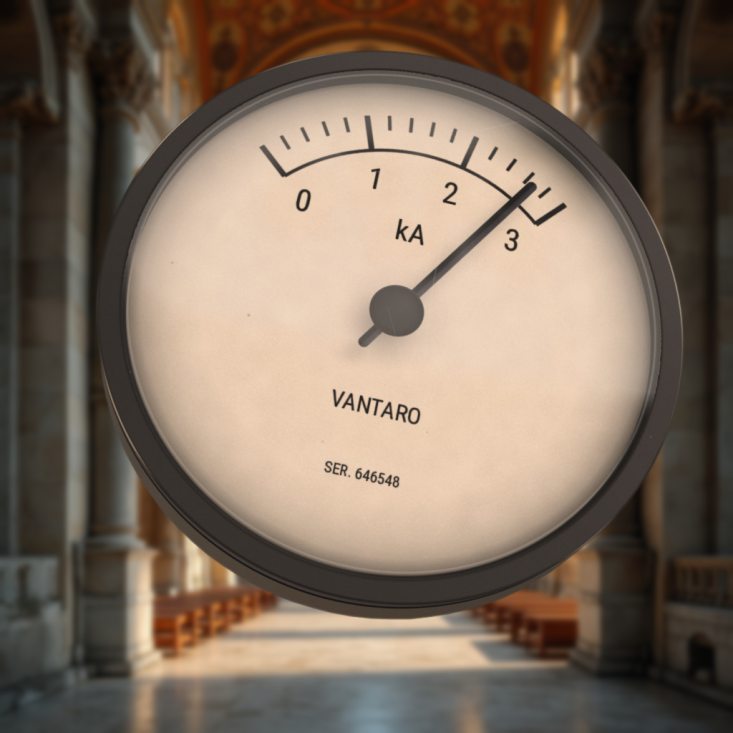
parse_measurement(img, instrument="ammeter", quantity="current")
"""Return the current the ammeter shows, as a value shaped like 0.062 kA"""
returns 2.7 kA
